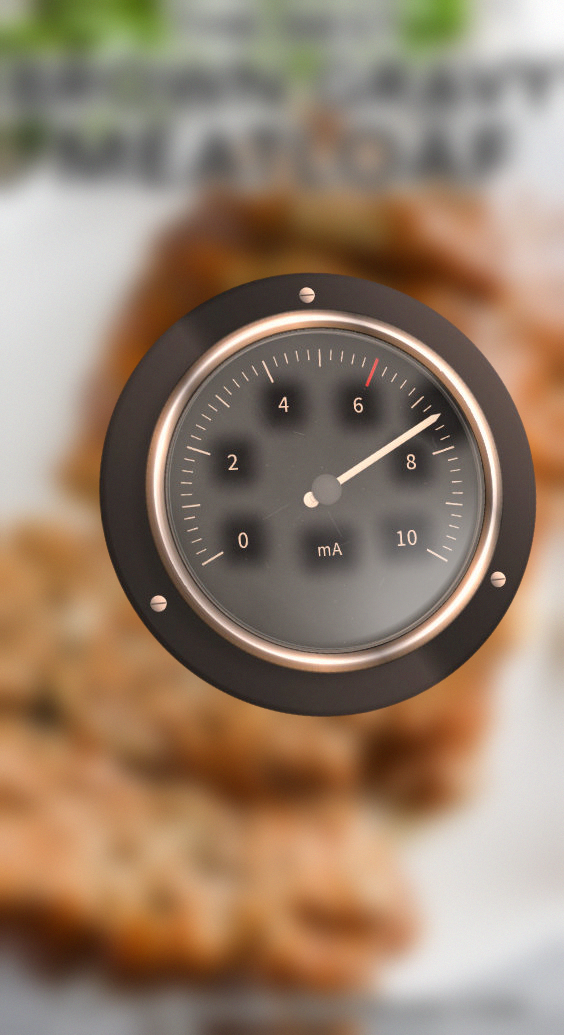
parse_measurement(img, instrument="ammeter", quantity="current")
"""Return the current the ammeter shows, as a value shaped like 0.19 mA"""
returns 7.4 mA
